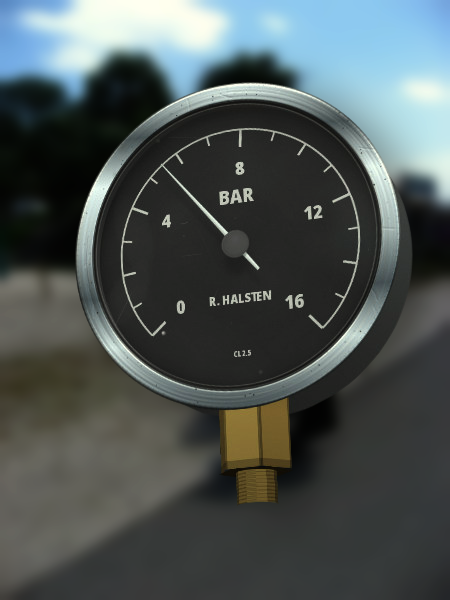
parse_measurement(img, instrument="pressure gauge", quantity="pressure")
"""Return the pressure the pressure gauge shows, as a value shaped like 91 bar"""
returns 5.5 bar
